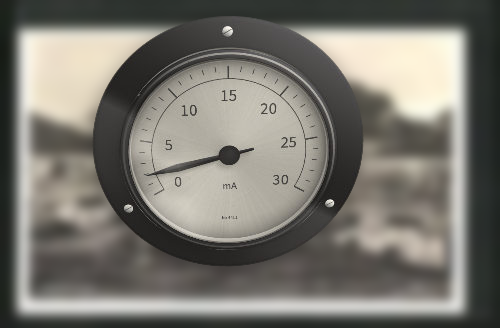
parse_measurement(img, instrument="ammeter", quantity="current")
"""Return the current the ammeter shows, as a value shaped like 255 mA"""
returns 2 mA
